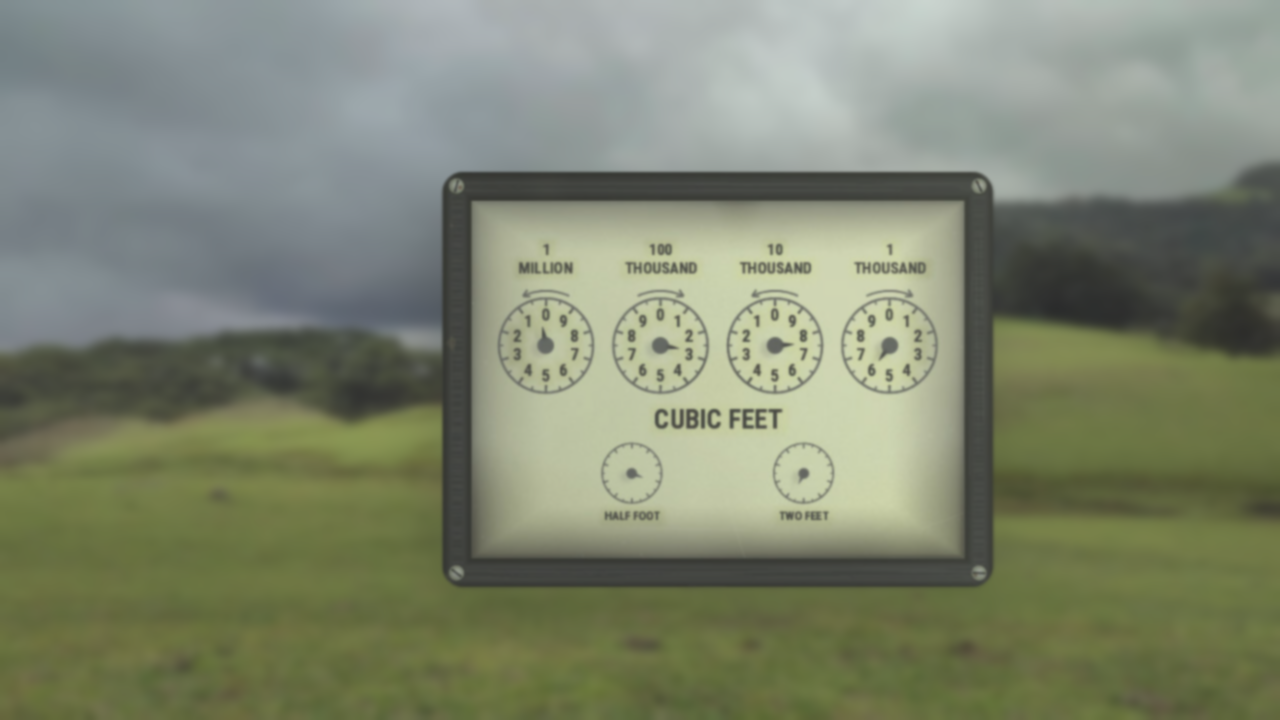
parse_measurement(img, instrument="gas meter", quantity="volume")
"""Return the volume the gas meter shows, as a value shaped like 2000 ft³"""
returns 27600 ft³
